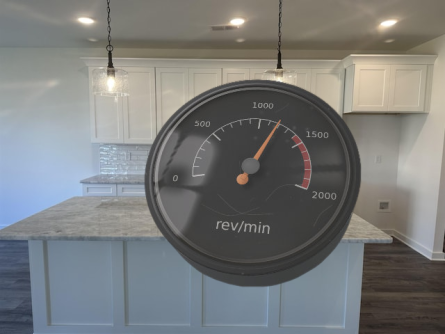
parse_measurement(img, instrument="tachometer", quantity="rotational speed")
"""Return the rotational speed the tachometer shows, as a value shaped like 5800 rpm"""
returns 1200 rpm
